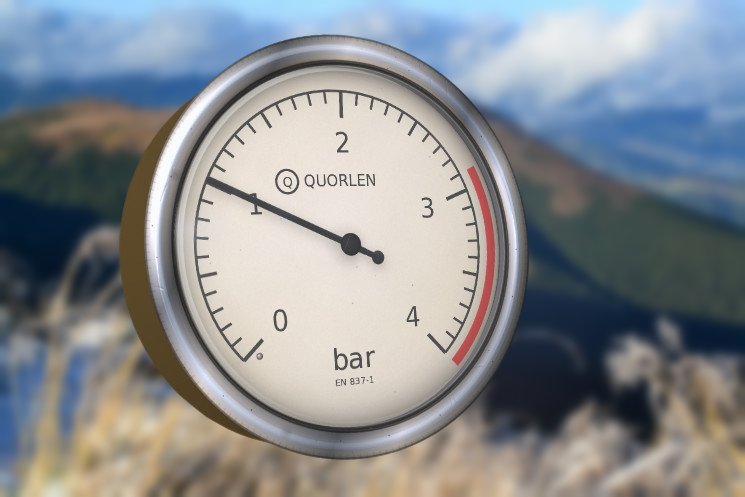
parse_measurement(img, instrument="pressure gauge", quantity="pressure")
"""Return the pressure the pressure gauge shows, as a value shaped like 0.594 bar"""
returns 1 bar
